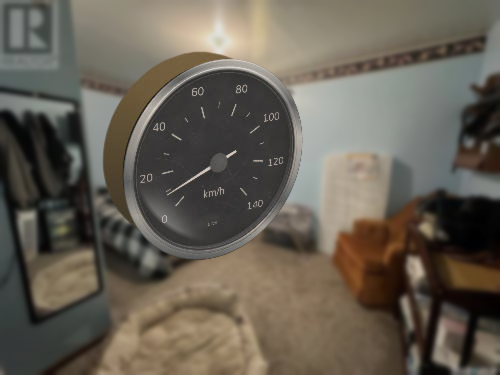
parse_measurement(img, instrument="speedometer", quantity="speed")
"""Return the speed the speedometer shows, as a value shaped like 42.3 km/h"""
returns 10 km/h
